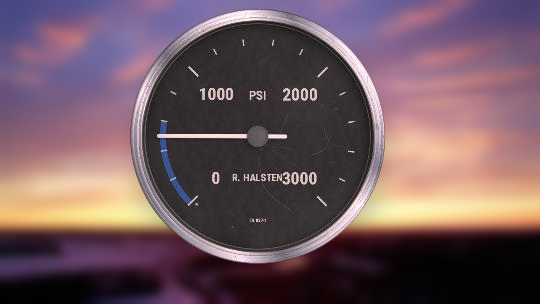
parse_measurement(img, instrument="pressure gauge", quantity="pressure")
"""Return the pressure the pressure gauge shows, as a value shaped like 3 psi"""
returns 500 psi
